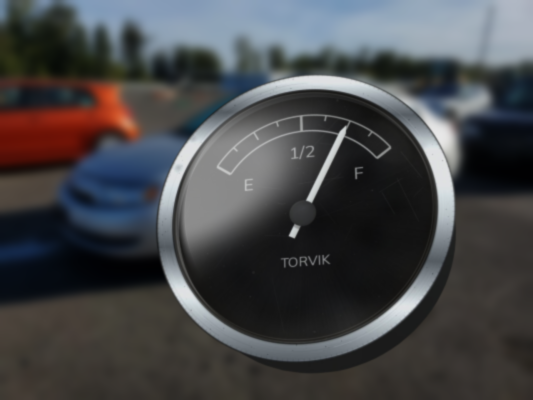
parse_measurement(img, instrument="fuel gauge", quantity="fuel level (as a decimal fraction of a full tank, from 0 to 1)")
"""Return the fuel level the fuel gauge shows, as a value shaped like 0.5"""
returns 0.75
